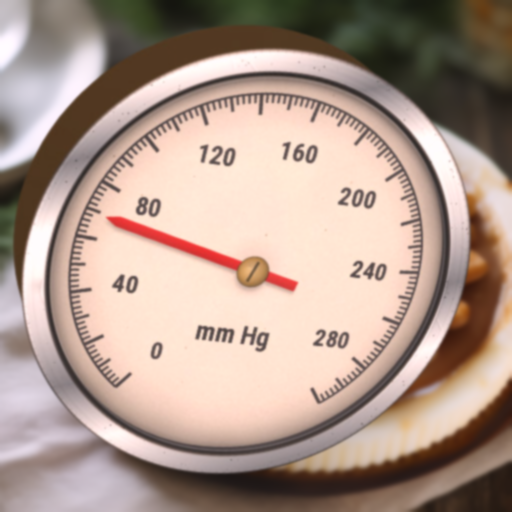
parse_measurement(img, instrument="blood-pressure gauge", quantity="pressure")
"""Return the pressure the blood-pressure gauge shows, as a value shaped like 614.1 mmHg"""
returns 70 mmHg
